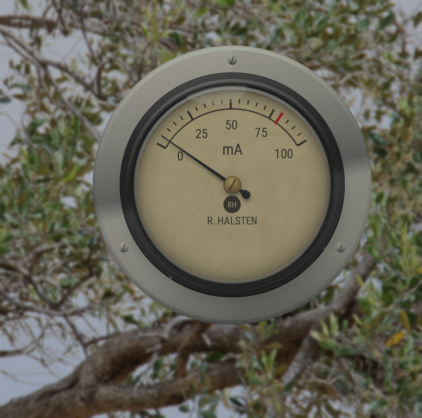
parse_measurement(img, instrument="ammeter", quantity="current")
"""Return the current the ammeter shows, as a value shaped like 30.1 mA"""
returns 5 mA
